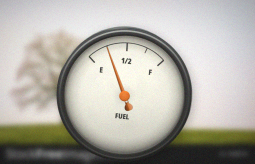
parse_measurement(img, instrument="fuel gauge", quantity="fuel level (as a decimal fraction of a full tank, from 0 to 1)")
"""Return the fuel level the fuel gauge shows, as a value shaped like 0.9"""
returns 0.25
